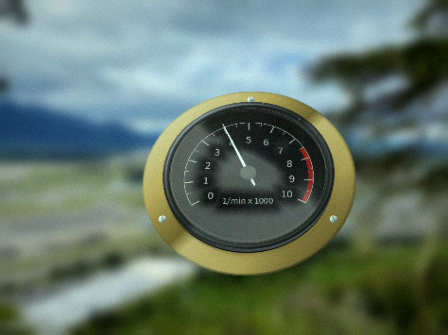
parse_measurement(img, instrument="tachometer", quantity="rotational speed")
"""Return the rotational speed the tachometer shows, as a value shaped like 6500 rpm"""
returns 4000 rpm
